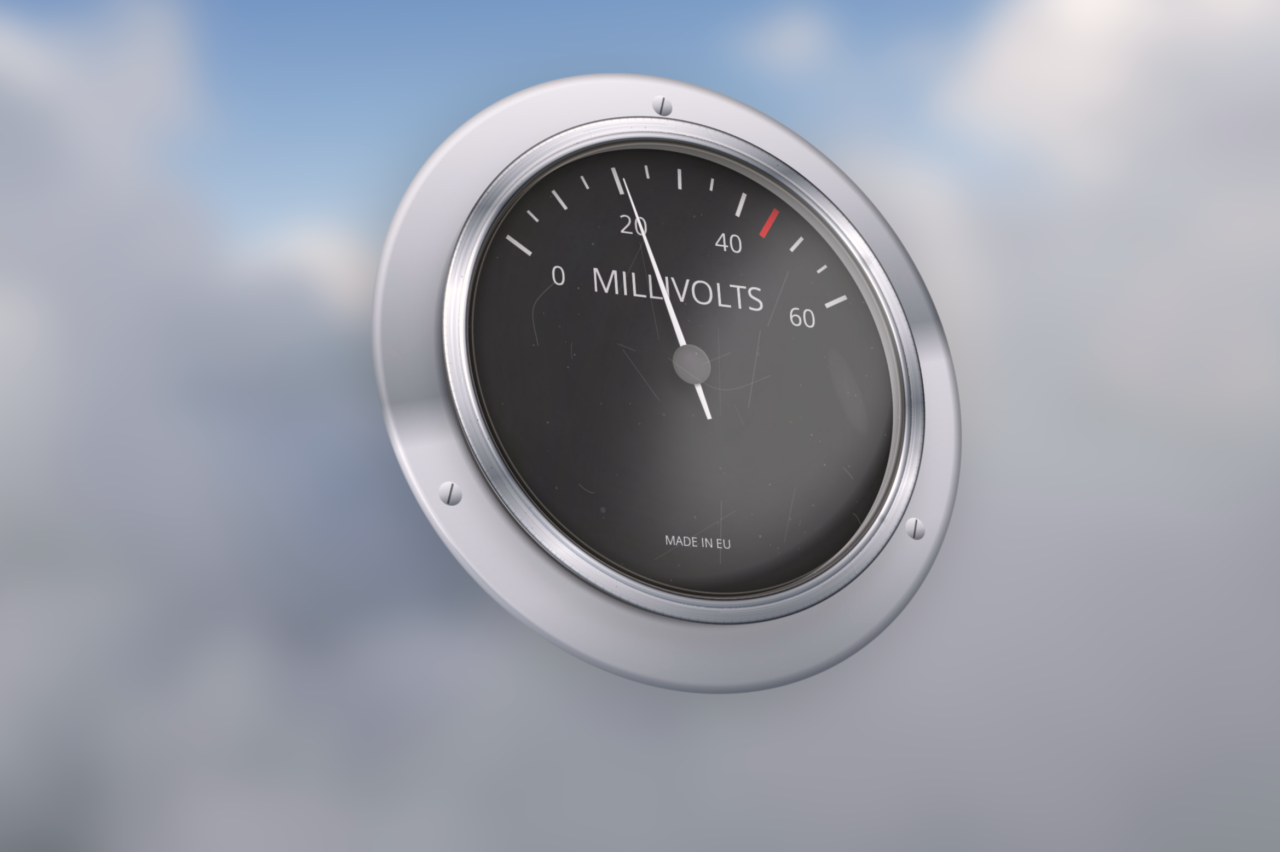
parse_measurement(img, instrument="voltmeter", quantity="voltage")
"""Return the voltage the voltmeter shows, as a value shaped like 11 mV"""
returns 20 mV
